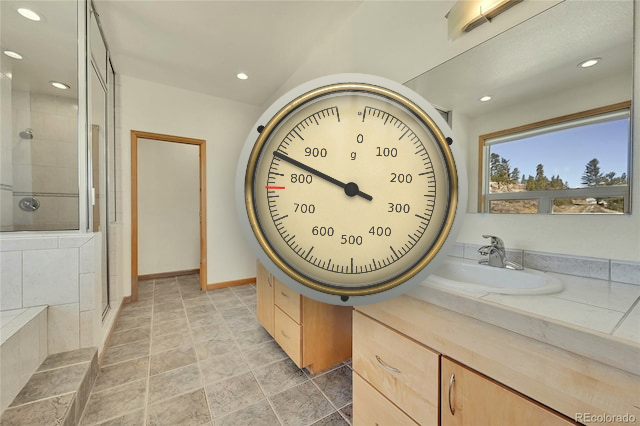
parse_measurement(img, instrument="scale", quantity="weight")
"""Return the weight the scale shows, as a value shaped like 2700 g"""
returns 840 g
